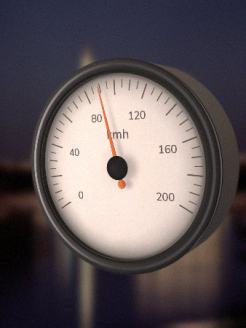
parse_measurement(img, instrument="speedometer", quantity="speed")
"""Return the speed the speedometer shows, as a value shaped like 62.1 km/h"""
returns 90 km/h
